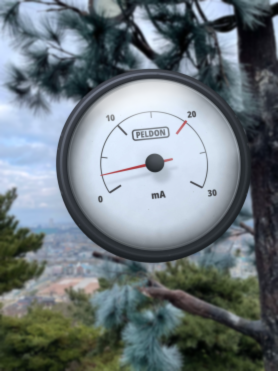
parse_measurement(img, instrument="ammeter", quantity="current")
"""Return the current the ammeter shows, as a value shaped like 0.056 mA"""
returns 2.5 mA
